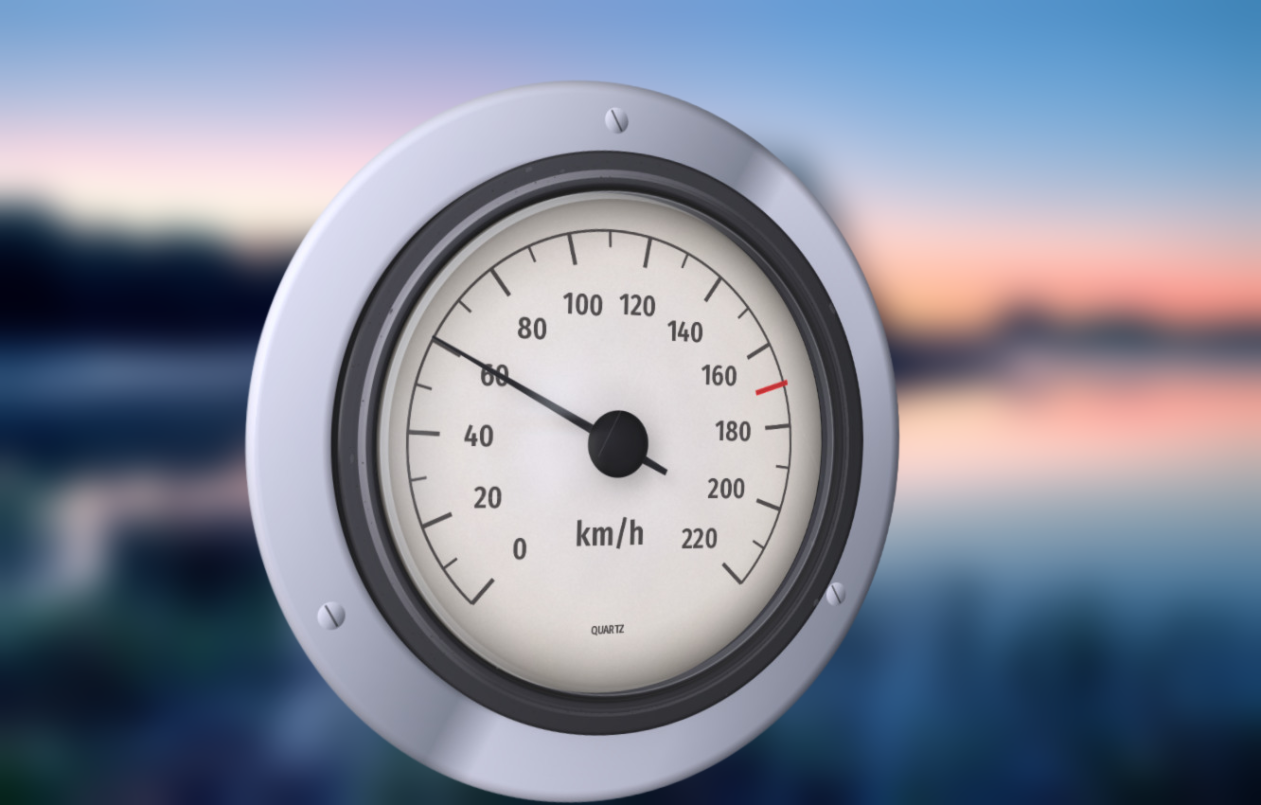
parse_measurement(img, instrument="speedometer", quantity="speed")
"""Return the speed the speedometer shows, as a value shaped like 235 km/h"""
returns 60 km/h
